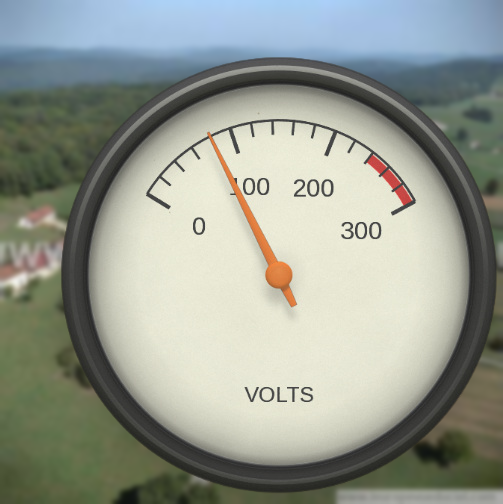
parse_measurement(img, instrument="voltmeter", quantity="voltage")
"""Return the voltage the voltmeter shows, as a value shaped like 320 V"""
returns 80 V
